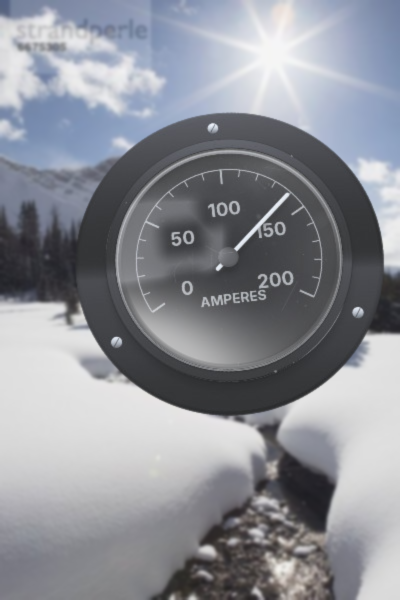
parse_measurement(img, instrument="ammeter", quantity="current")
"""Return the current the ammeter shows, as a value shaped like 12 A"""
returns 140 A
